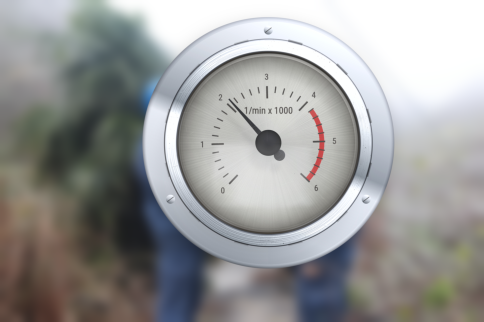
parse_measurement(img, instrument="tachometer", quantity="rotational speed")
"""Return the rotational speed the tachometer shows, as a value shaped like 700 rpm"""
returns 2100 rpm
